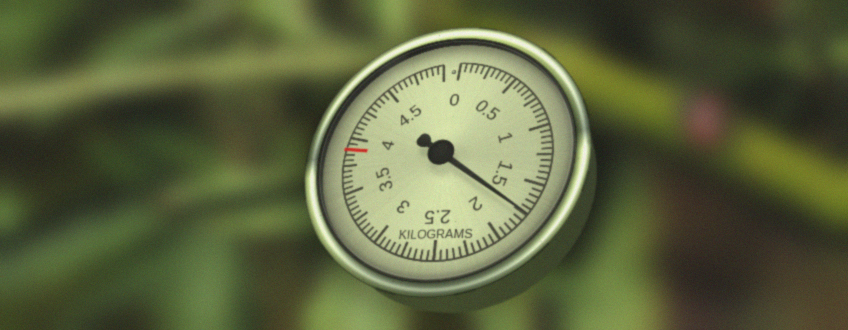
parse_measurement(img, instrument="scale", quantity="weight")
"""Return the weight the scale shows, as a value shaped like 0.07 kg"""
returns 1.75 kg
